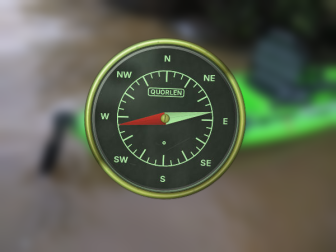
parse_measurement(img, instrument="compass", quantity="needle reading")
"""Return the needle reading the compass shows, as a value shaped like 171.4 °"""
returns 260 °
